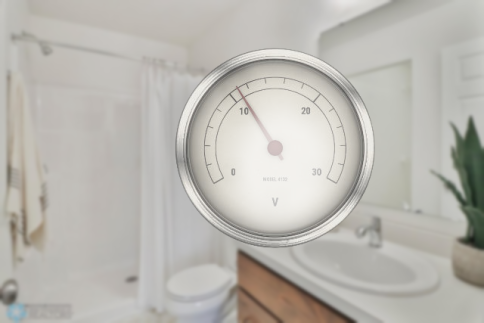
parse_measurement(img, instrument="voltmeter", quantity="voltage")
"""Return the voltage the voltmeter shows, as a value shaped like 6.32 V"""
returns 11 V
